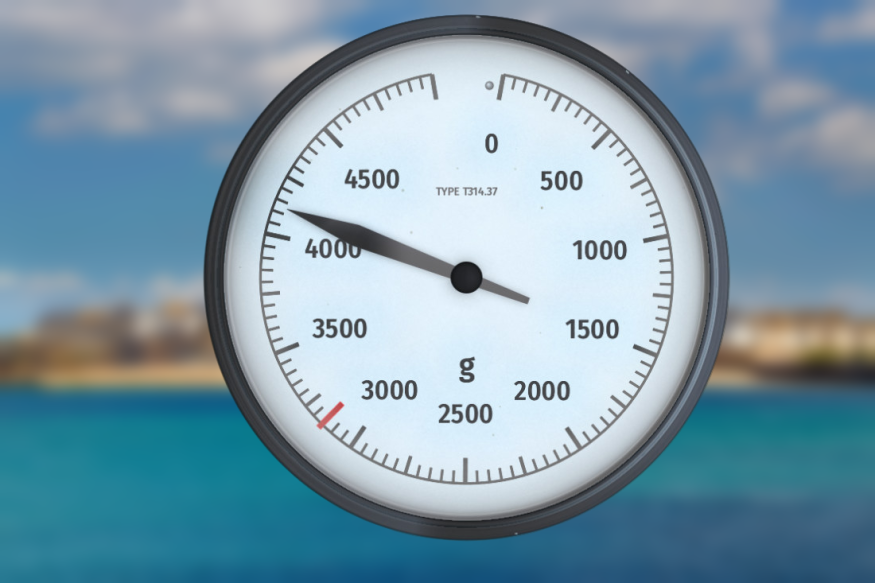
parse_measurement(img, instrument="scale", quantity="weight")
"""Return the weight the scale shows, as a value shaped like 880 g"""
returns 4125 g
